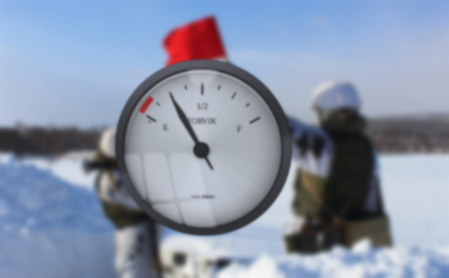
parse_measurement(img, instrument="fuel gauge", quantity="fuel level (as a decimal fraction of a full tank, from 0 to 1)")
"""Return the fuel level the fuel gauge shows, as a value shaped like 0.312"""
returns 0.25
